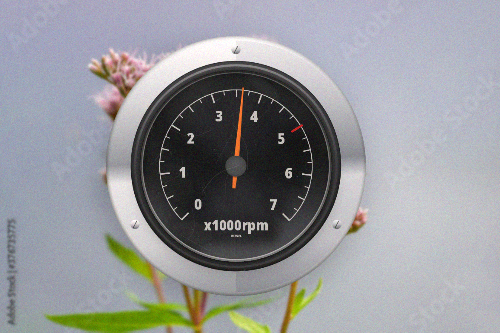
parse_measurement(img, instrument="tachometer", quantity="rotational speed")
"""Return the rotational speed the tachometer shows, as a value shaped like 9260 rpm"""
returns 3625 rpm
